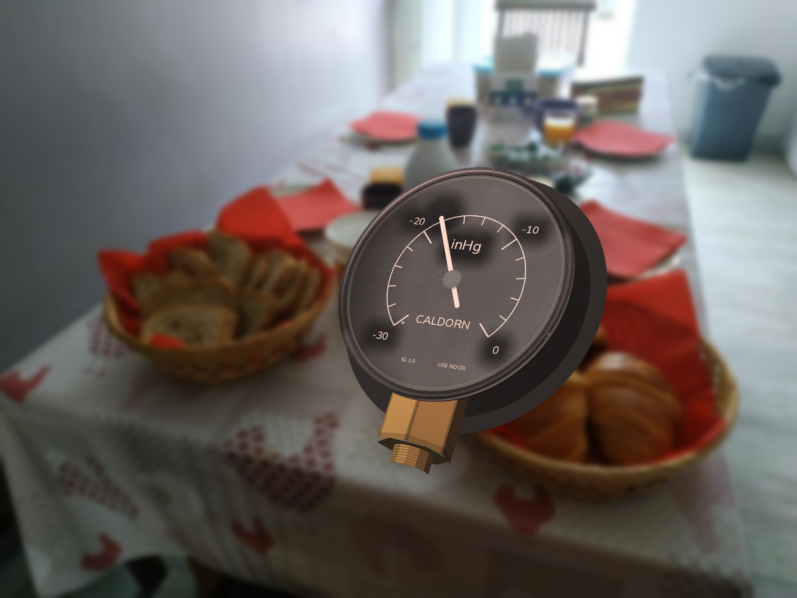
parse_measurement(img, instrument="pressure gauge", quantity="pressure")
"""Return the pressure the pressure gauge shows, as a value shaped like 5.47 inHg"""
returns -18 inHg
